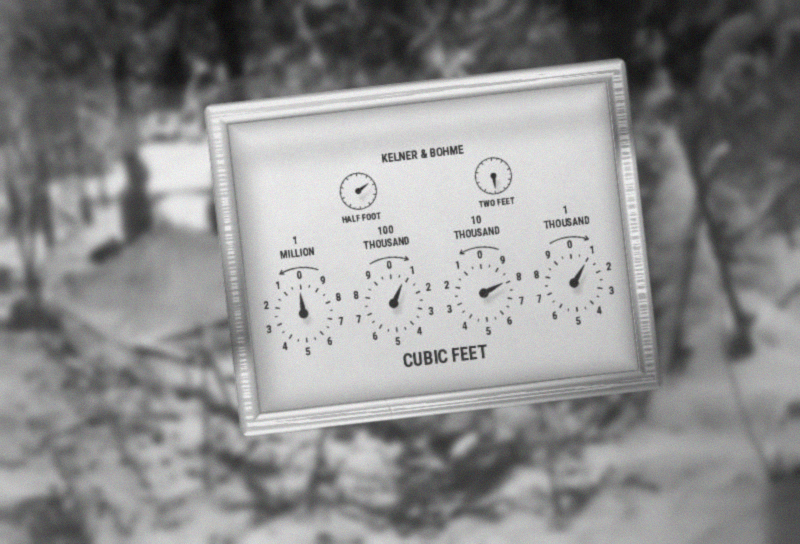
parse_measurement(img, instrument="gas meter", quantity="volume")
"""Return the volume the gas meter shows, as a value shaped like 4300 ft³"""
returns 8100 ft³
